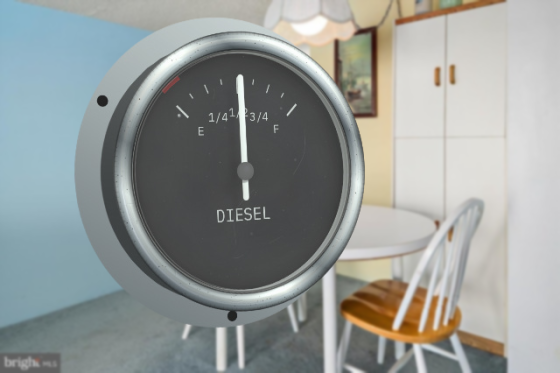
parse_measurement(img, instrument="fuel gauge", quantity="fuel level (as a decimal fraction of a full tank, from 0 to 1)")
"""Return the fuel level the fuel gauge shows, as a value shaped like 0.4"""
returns 0.5
